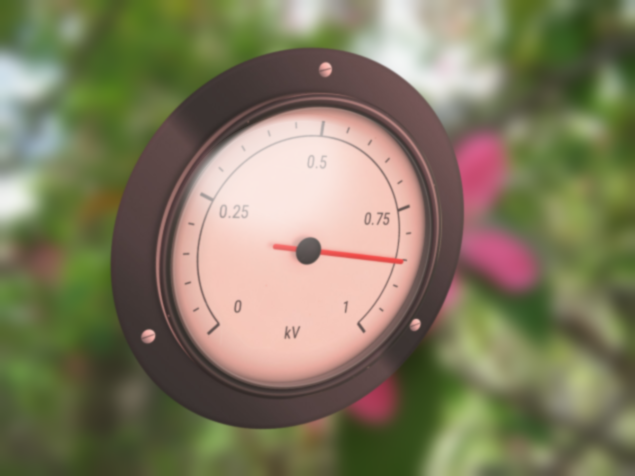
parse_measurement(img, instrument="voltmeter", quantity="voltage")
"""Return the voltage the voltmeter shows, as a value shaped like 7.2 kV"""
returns 0.85 kV
